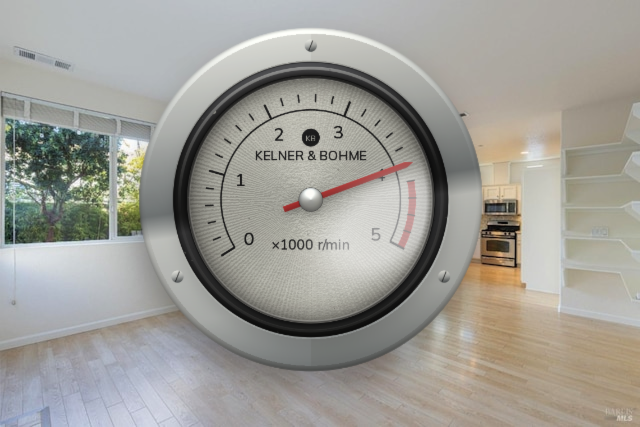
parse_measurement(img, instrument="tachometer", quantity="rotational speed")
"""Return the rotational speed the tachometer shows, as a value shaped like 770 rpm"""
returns 4000 rpm
